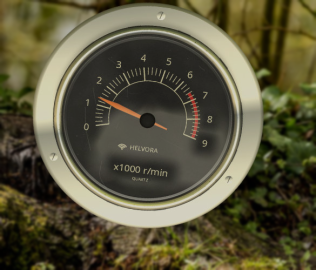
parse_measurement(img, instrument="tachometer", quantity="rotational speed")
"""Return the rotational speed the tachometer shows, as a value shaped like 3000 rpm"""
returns 1400 rpm
